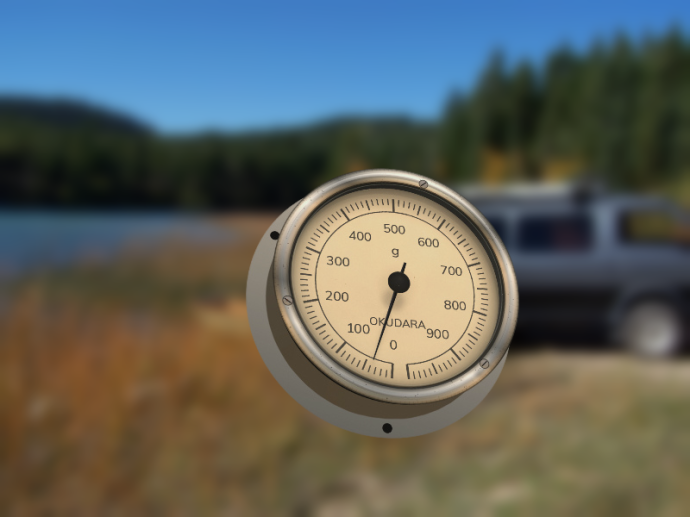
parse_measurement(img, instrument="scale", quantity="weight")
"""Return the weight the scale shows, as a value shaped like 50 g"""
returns 40 g
